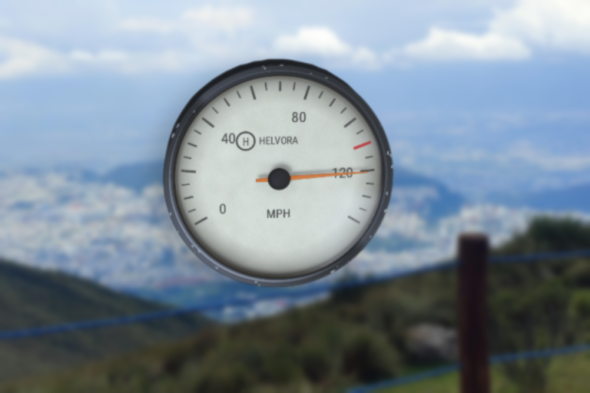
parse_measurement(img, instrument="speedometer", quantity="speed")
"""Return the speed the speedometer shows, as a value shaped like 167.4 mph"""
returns 120 mph
